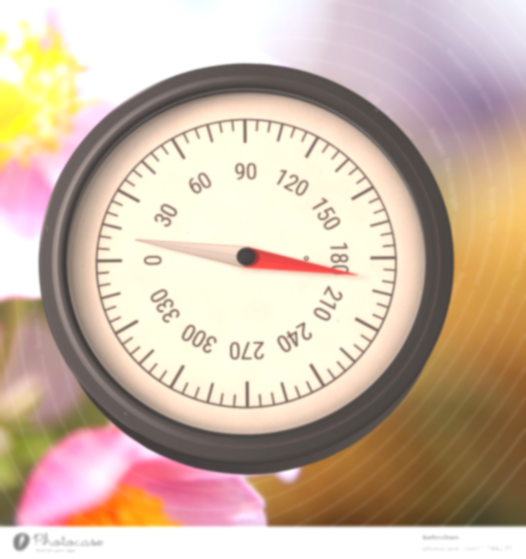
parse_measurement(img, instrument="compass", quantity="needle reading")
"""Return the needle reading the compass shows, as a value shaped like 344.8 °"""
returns 190 °
